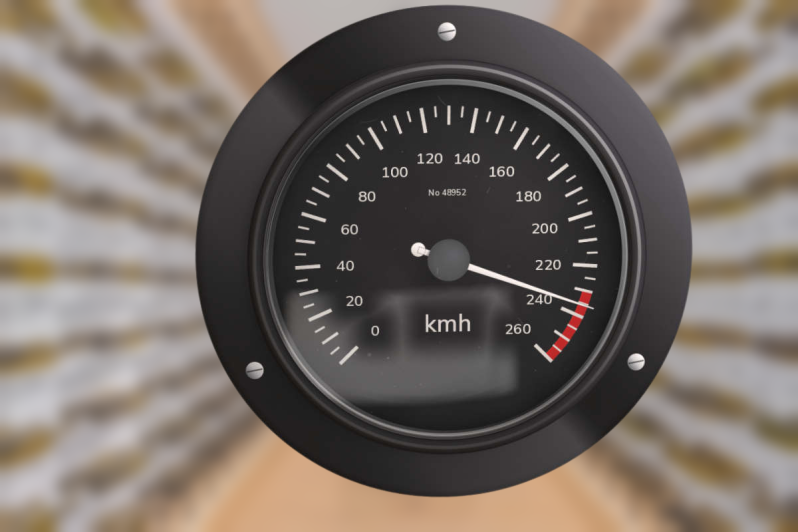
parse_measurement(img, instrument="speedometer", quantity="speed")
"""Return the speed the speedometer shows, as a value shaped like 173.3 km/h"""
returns 235 km/h
